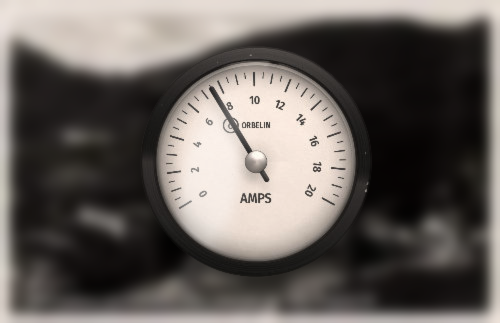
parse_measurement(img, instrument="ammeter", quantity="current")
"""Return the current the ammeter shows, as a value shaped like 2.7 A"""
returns 7.5 A
